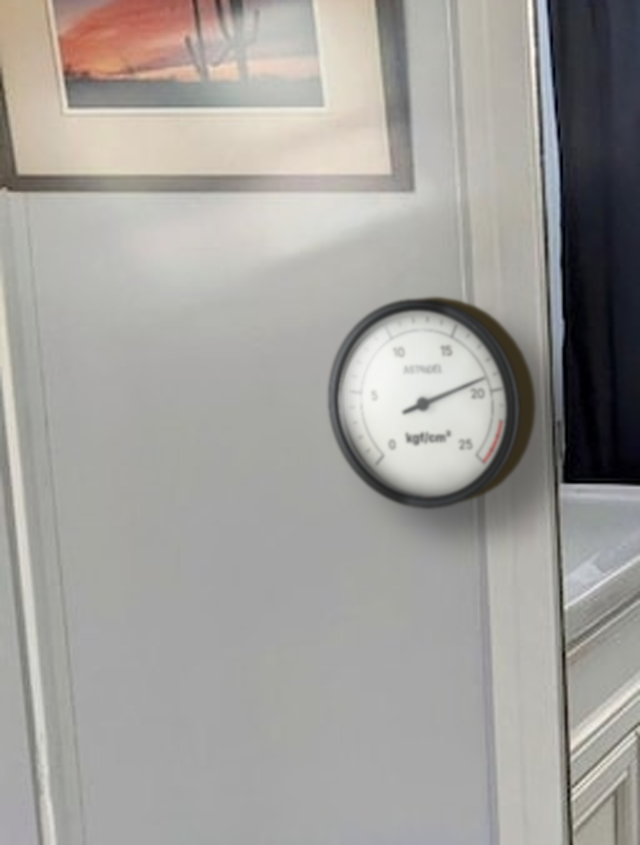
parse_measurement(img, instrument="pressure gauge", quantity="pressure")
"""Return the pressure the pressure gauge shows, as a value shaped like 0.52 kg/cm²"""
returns 19 kg/cm²
